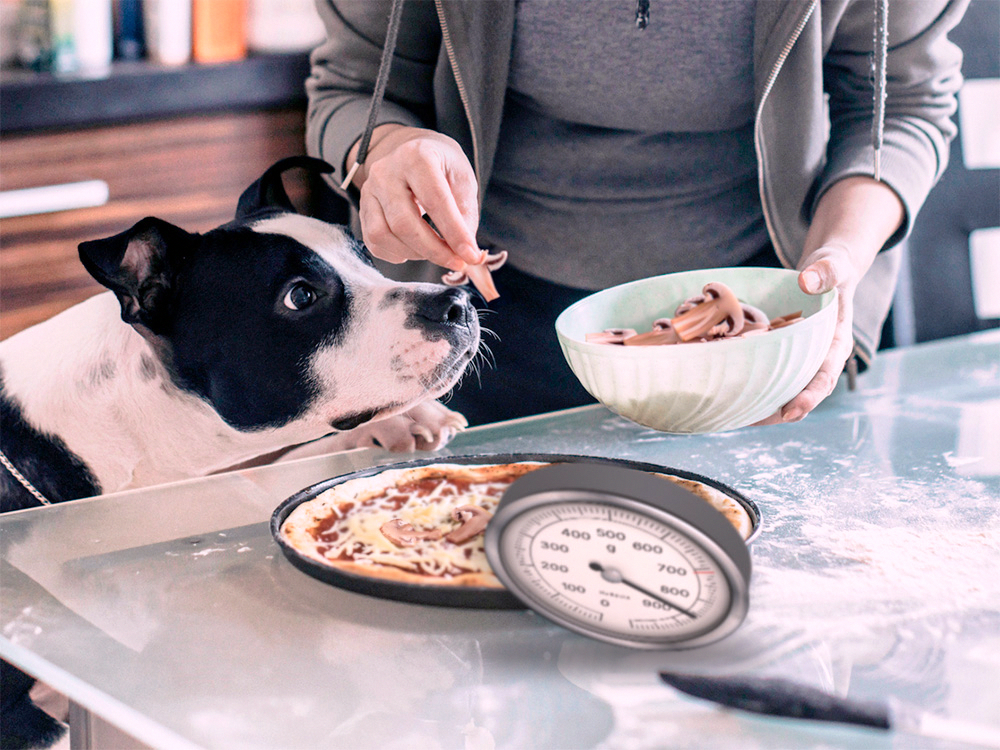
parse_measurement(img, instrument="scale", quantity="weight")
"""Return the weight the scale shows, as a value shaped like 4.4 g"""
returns 850 g
